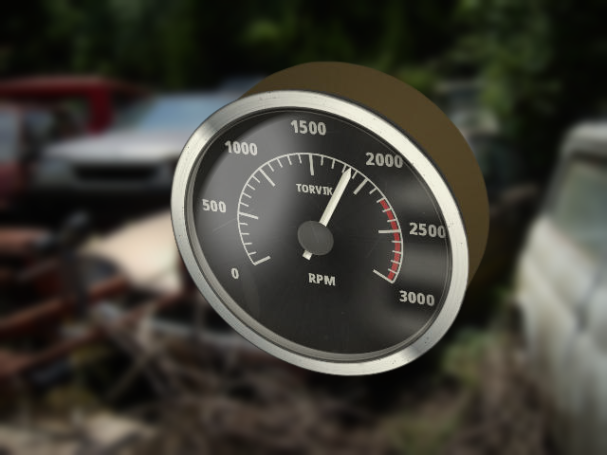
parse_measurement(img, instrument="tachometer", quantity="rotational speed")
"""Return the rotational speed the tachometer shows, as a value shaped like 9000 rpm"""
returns 1850 rpm
